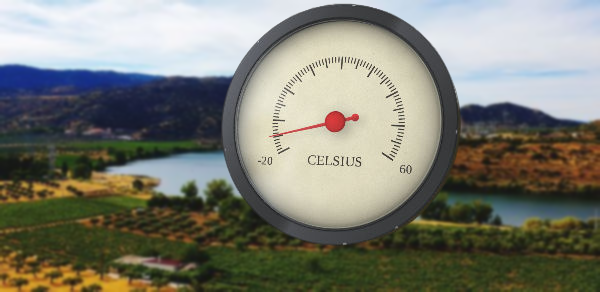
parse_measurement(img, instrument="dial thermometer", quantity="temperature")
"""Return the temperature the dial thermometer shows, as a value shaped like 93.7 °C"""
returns -15 °C
